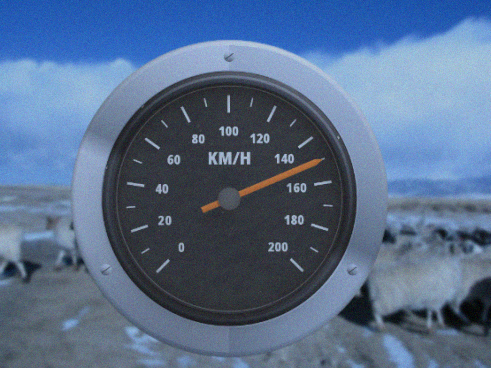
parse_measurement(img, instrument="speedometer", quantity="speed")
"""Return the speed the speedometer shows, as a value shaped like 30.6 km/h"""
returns 150 km/h
